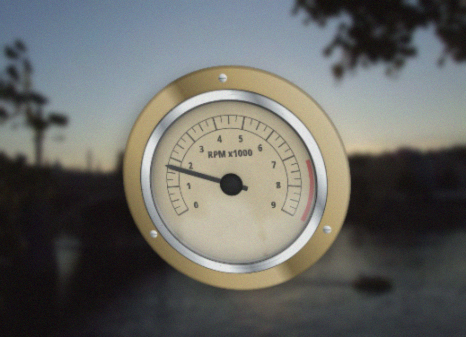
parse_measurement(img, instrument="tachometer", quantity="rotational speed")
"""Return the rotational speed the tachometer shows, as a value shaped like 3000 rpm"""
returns 1750 rpm
